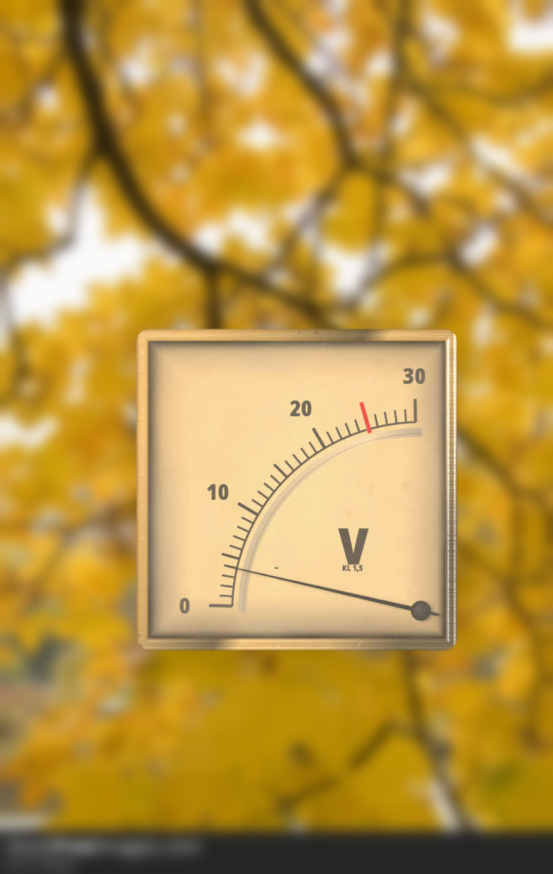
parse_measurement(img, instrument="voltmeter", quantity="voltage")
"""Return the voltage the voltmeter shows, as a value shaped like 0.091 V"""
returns 4 V
